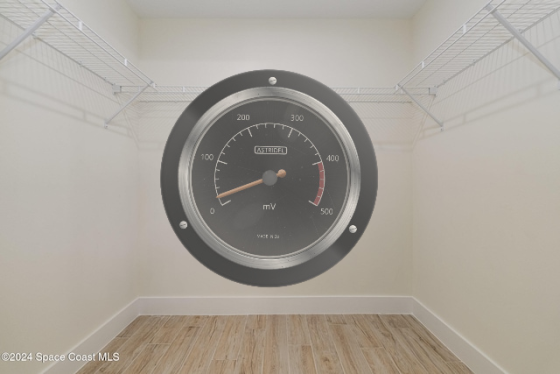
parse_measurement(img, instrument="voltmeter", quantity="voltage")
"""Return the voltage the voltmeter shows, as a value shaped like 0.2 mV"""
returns 20 mV
